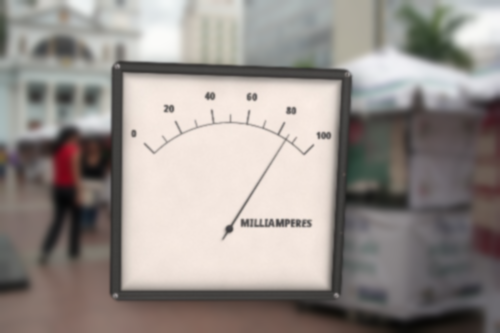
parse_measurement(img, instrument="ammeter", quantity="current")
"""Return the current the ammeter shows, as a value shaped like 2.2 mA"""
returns 85 mA
